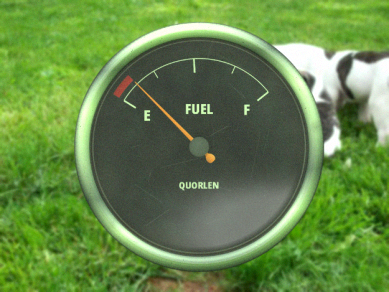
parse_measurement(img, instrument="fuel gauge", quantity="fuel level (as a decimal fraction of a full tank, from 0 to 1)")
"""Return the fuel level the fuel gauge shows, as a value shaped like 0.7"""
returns 0.125
